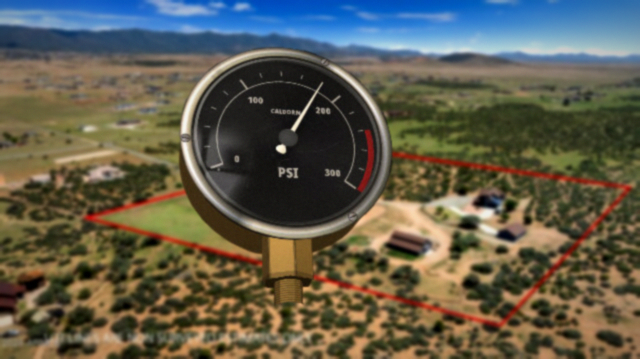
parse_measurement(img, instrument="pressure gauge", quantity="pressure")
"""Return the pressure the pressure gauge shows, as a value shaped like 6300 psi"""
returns 180 psi
